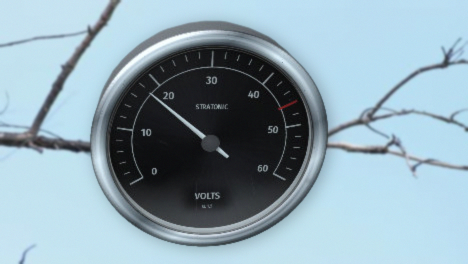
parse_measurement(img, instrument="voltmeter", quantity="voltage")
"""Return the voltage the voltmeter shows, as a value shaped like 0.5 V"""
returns 18 V
